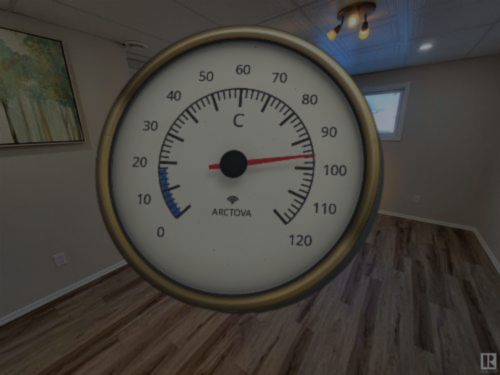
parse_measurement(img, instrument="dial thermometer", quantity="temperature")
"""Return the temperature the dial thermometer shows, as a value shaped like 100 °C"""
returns 96 °C
